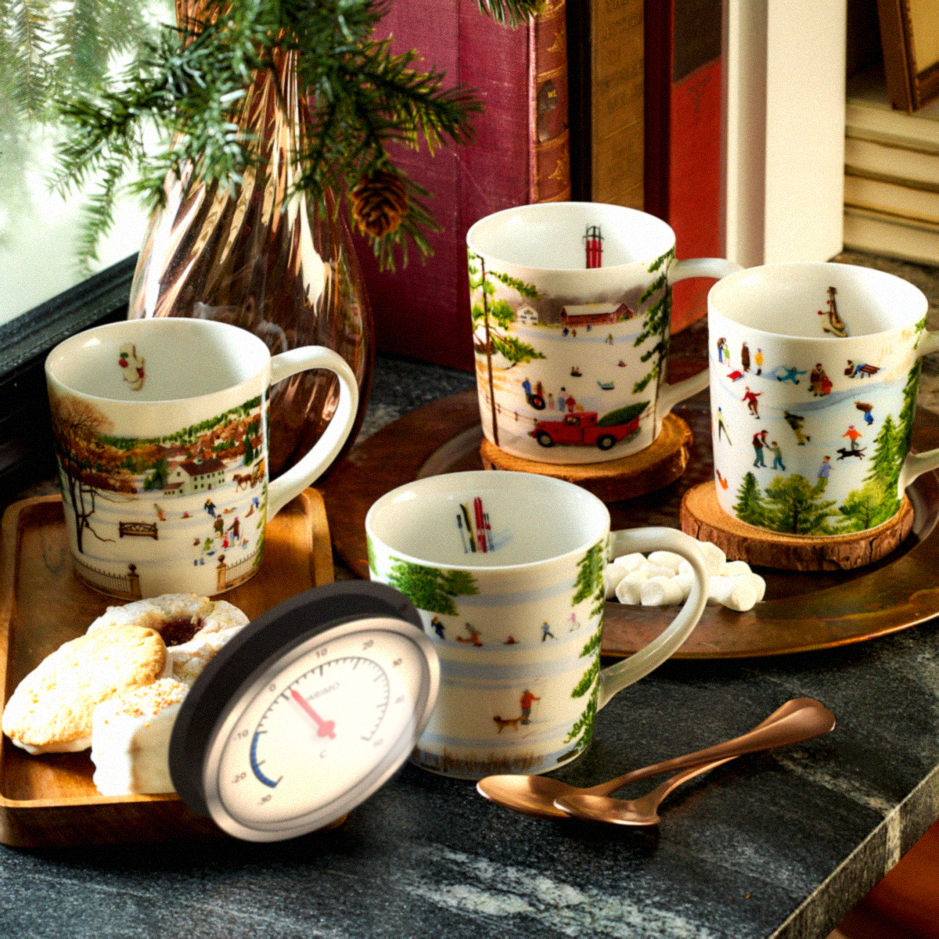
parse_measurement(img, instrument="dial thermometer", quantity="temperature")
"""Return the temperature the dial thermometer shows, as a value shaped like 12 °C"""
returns 2 °C
